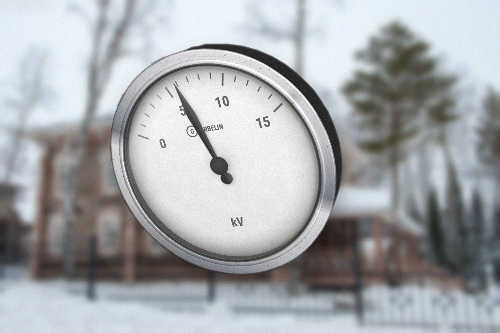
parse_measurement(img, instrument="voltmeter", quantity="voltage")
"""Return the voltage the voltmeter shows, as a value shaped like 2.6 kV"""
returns 6 kV
